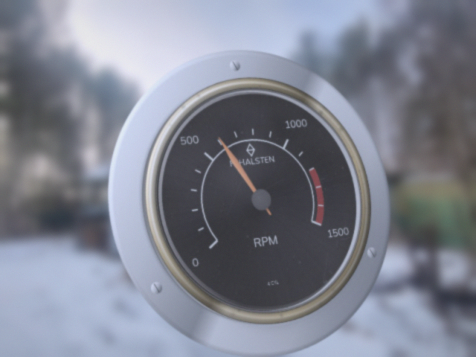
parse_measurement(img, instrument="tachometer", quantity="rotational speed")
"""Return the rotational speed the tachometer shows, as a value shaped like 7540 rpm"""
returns 600 rpm
